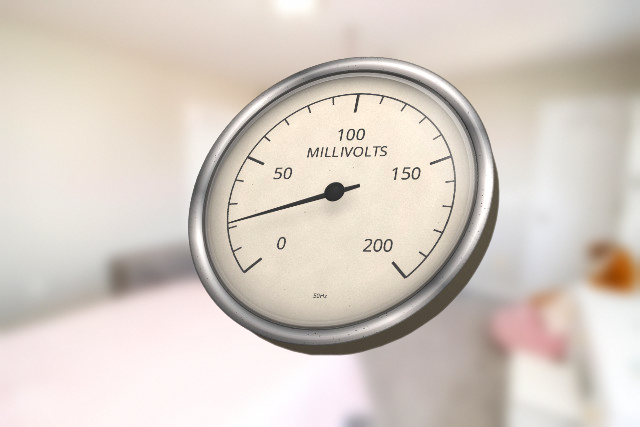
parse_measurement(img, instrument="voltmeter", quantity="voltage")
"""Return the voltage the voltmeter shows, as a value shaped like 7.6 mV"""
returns 20 mV
